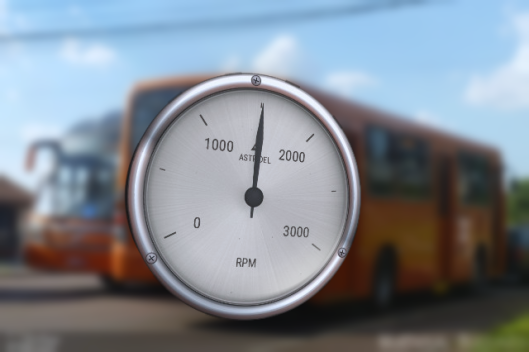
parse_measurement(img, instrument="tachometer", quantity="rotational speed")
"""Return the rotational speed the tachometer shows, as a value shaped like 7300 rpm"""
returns 1500 rpm
